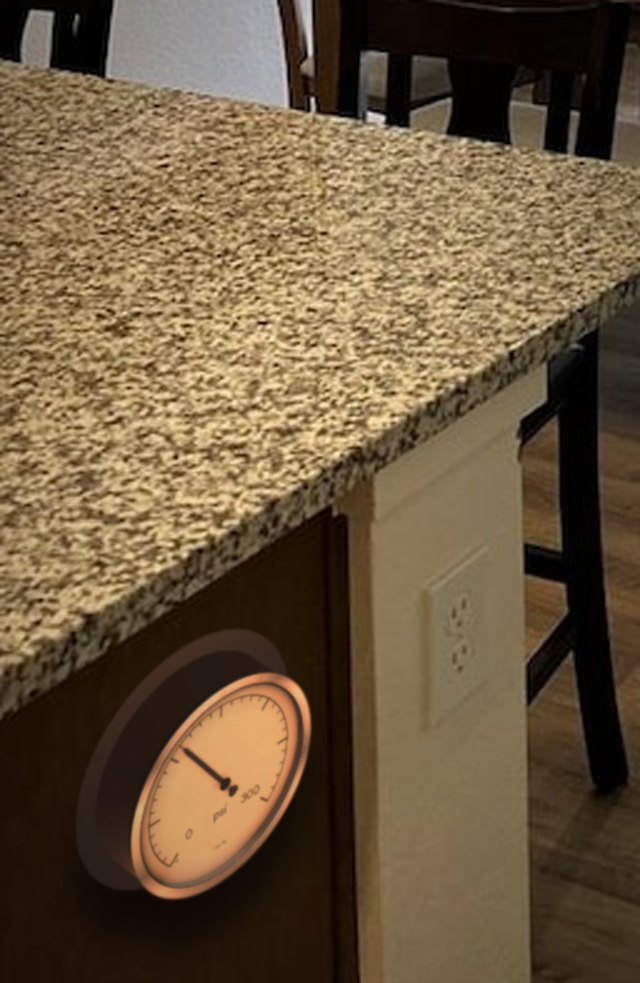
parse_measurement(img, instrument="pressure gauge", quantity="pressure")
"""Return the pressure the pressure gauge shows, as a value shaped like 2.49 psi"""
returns 110 psi
